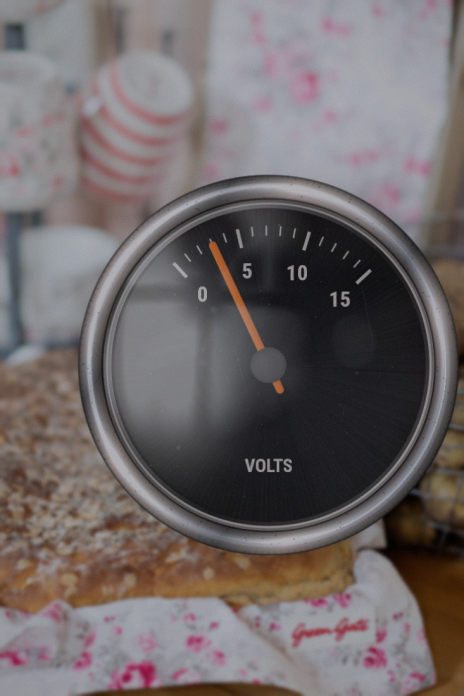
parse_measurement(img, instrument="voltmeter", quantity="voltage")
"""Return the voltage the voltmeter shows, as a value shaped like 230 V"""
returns 3 V
